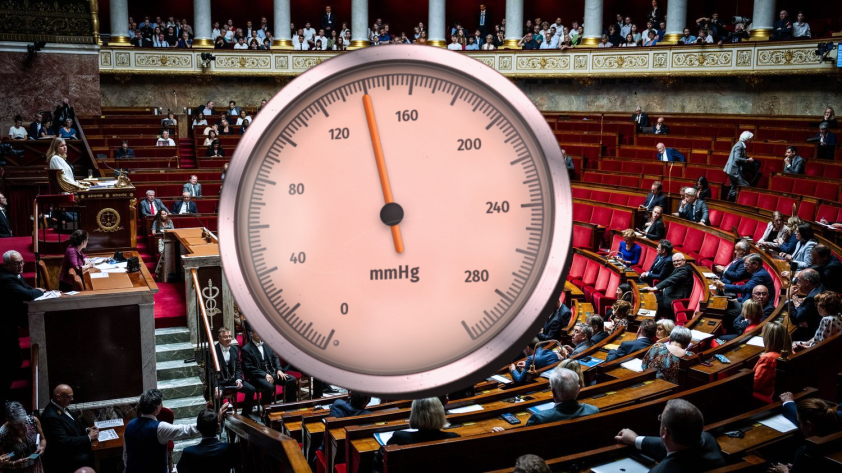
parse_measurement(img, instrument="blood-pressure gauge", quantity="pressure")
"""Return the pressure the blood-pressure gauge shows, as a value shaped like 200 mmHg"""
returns 140 mmHg
